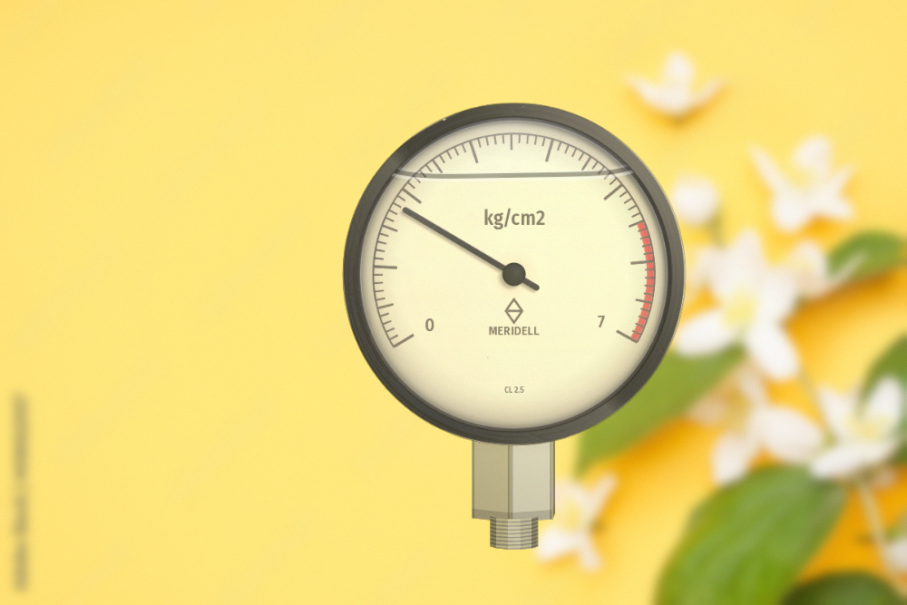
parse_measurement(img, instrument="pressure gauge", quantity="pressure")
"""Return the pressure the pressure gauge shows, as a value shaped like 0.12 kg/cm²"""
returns 1.8 kg/cm²
